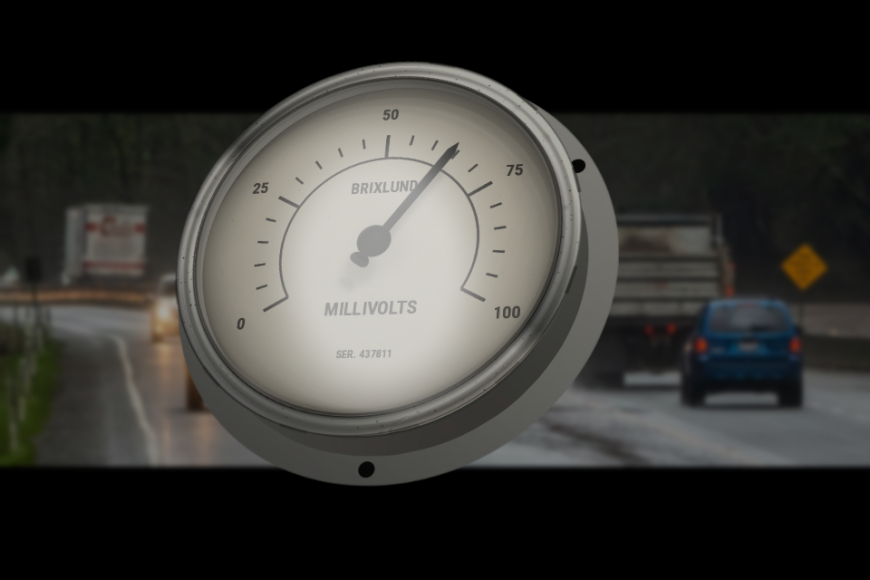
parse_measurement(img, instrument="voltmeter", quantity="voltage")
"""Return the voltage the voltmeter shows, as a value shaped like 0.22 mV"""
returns 65 mV
